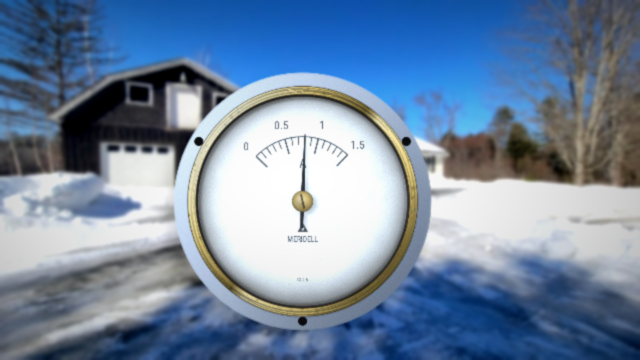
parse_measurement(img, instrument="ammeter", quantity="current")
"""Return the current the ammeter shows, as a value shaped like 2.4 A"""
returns 0.8 A
